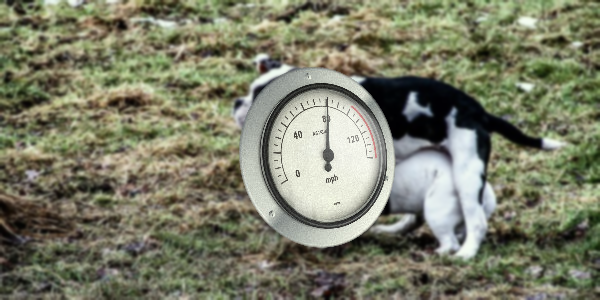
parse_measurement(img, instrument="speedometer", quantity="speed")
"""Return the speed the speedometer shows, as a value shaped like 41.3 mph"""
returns 80 mph
